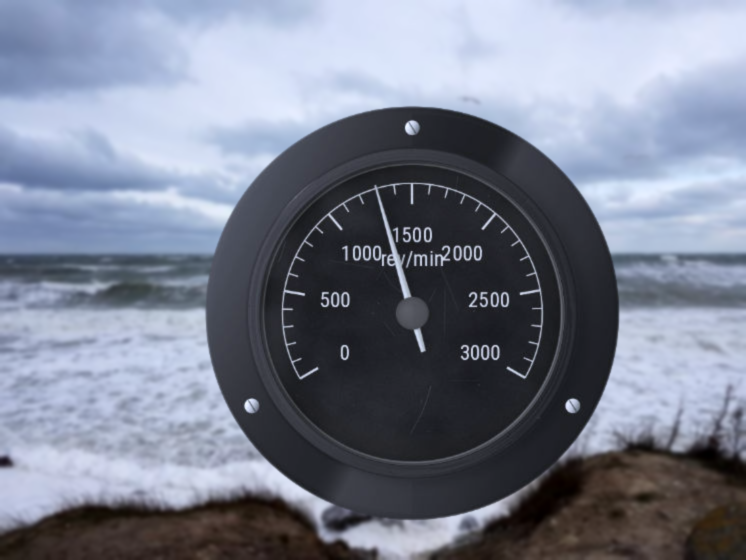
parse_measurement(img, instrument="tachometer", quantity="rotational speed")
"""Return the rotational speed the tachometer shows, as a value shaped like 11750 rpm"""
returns 1300 rpm
